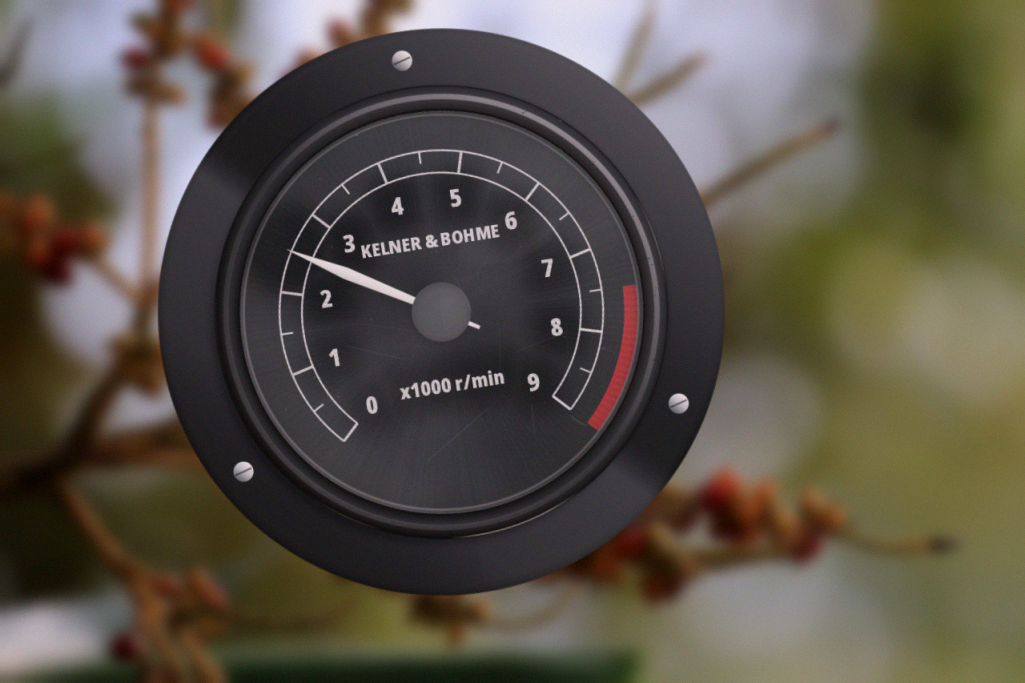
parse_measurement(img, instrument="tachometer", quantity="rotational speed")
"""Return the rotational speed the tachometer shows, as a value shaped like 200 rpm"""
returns 2500 rpm
